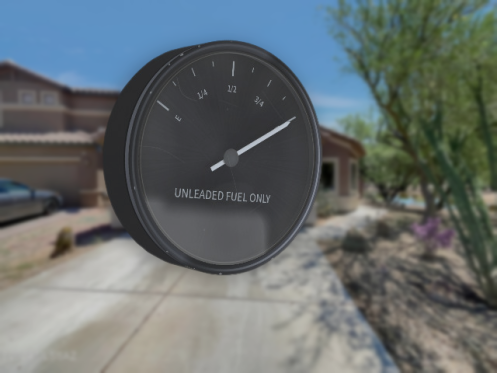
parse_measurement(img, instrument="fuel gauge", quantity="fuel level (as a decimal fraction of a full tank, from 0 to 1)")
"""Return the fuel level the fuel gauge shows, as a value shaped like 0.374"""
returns 1
